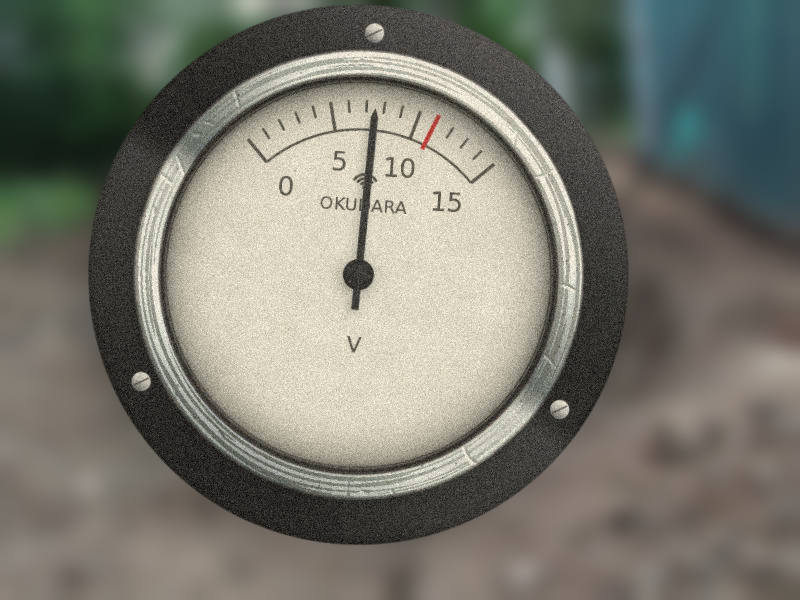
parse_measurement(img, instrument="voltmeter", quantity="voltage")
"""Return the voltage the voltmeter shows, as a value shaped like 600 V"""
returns 7.5 V
